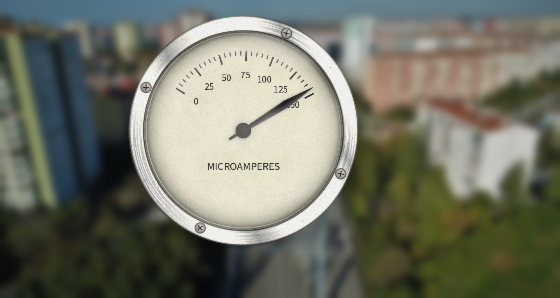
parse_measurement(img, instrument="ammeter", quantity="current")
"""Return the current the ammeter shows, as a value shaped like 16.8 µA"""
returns 145 µA
